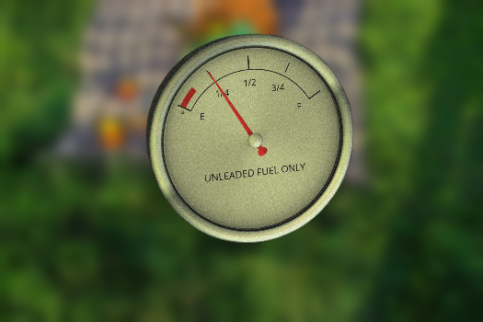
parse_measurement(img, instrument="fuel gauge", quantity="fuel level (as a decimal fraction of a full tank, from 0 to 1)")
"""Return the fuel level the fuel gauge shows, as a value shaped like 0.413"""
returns 0.25
